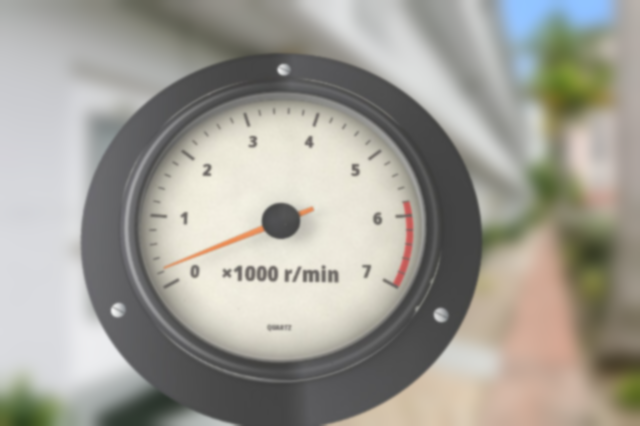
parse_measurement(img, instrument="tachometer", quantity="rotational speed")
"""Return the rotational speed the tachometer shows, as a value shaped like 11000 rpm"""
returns 200 rpm
